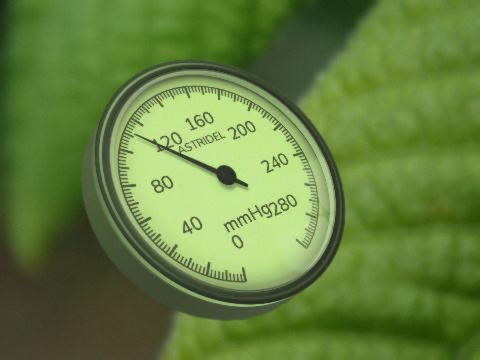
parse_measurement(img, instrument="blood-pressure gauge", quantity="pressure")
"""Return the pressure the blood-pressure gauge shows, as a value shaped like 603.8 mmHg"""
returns 110 mmHg
